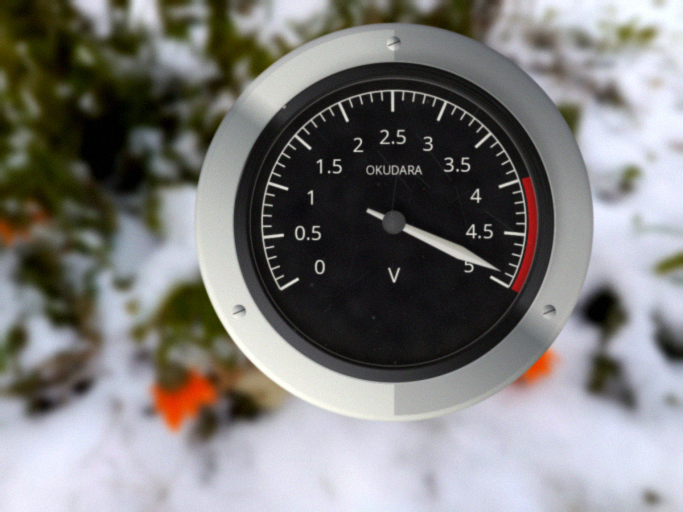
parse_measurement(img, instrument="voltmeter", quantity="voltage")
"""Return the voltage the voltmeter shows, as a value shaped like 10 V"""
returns 4.9 V
